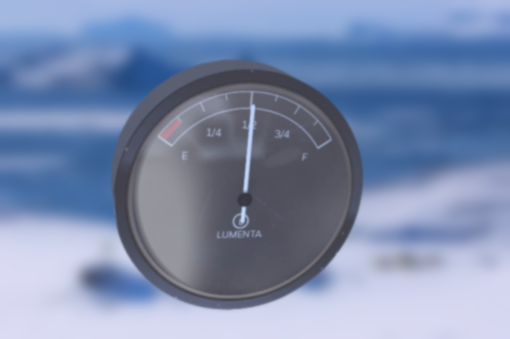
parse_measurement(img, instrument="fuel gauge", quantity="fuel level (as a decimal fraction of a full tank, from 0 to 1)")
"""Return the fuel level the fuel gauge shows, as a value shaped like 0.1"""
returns 0.5
